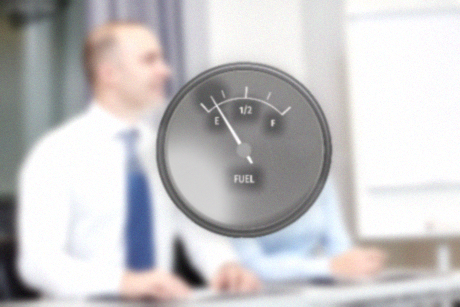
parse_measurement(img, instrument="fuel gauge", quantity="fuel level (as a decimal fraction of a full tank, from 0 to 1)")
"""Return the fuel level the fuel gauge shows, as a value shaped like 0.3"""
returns 0.125
